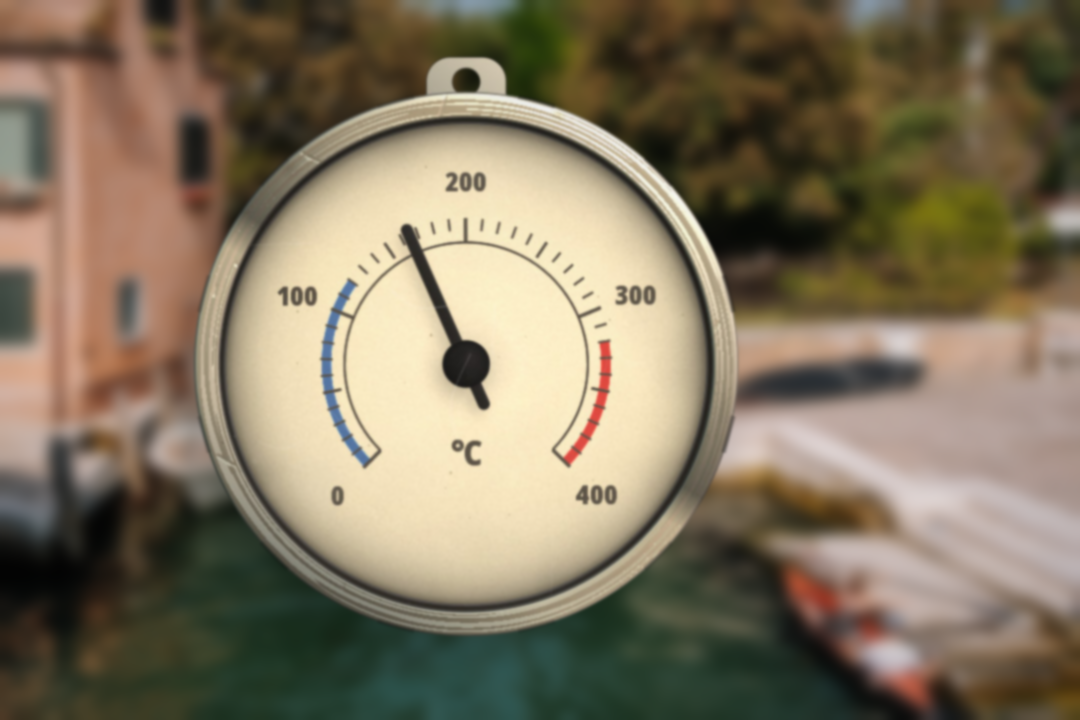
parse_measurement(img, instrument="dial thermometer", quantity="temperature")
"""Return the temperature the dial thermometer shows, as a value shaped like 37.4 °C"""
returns 165 °C
